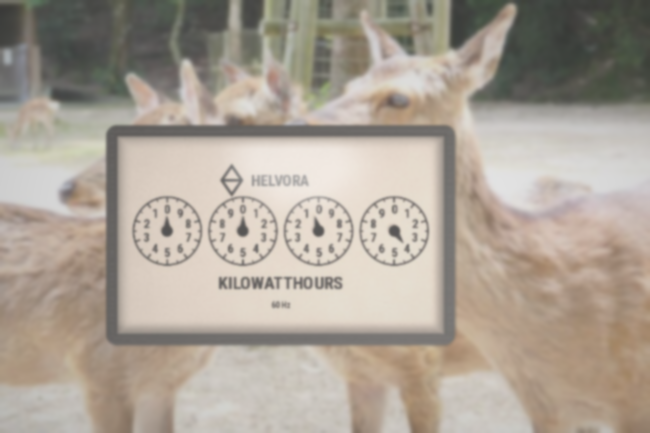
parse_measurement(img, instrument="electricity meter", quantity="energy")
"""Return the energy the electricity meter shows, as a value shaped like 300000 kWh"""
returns 4 kWh
